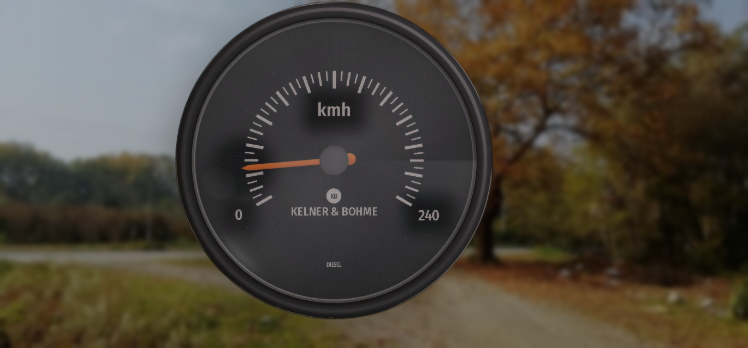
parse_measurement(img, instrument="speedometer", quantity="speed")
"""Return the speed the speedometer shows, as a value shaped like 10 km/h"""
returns 25 km/h
